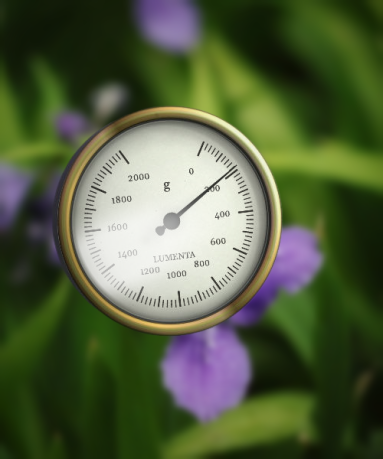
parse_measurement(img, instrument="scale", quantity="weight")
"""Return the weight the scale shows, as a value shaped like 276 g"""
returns 180 g
